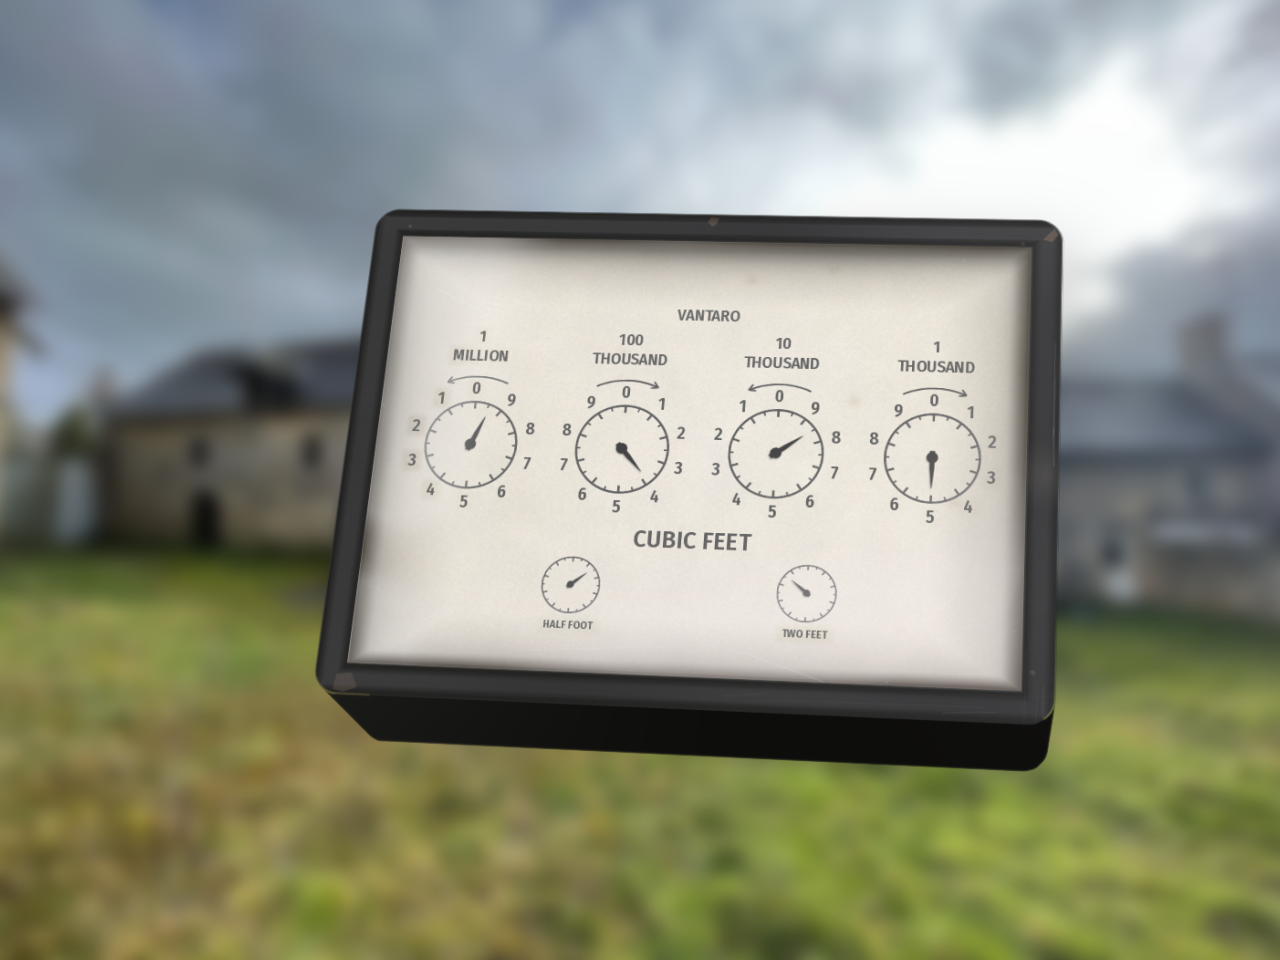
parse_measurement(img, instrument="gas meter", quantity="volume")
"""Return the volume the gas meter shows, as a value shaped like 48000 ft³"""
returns 938500 ft³
